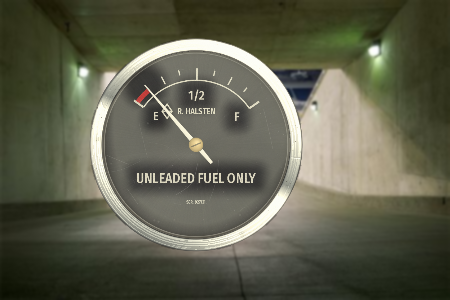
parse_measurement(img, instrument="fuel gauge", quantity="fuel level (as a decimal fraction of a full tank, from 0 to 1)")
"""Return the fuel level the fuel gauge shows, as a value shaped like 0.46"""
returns 0.125
